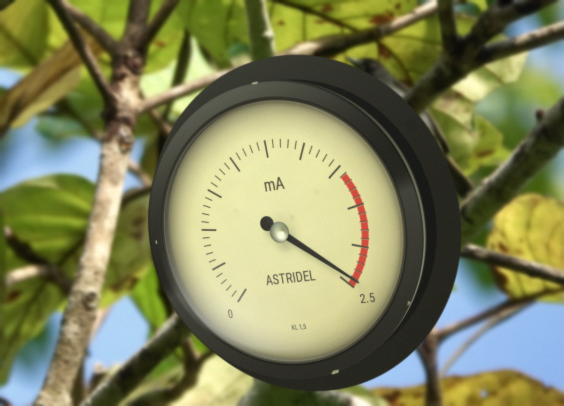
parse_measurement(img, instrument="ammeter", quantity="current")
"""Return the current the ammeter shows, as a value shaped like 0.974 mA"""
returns 2.45 mA
